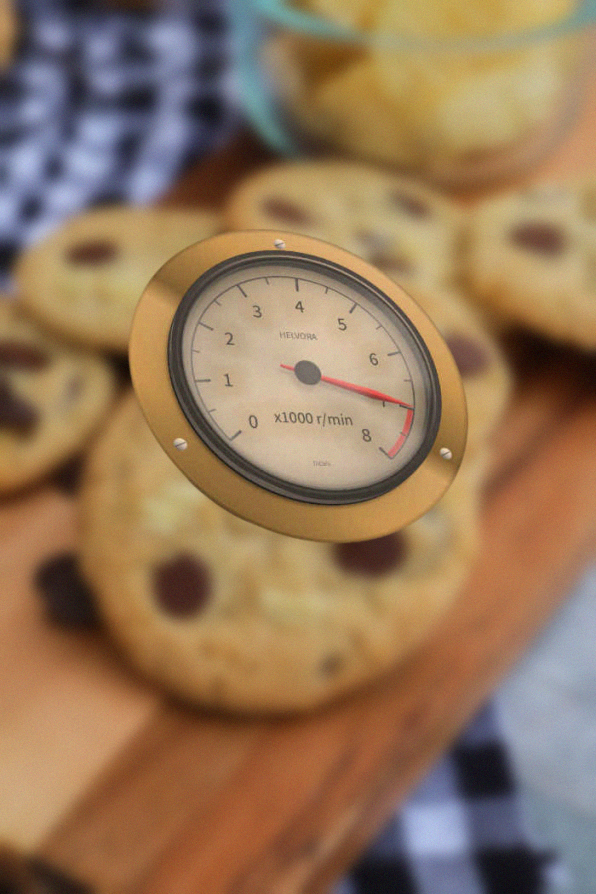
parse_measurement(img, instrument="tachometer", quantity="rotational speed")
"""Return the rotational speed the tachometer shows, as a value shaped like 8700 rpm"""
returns 7000 rpm
